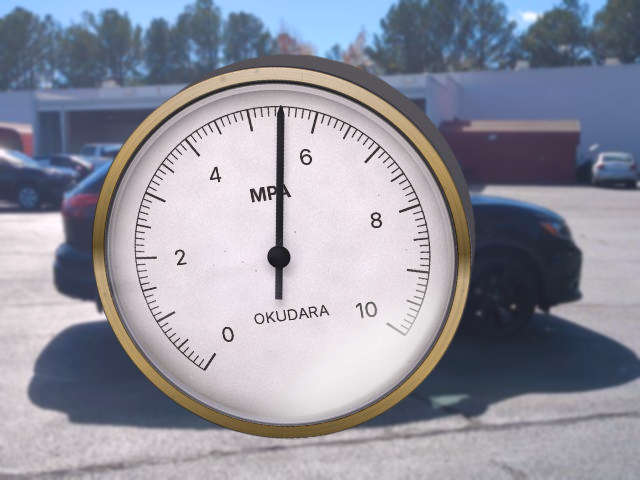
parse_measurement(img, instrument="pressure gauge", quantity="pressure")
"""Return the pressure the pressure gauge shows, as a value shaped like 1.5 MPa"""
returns 5.5 MPa
